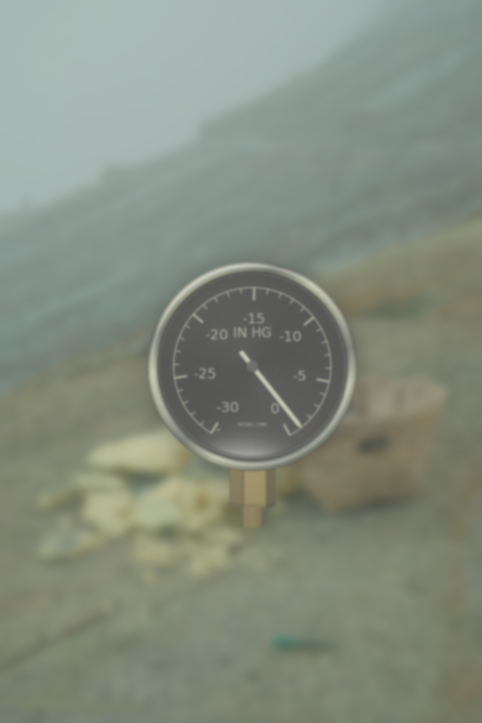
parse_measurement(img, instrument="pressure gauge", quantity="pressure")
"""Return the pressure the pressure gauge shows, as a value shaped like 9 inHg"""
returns -1 inHg
